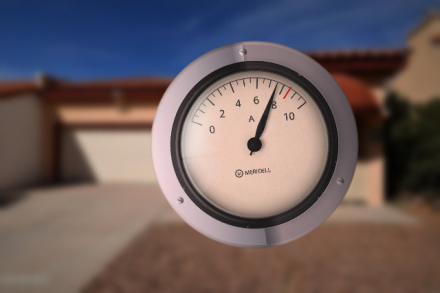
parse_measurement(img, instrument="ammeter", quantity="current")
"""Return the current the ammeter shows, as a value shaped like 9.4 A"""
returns 7.5 A
